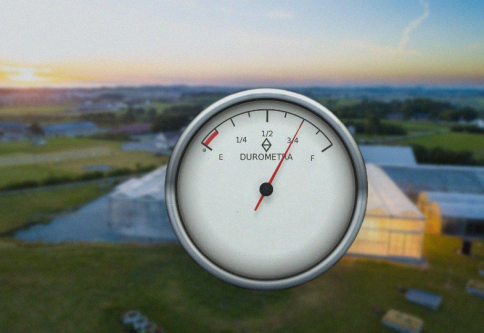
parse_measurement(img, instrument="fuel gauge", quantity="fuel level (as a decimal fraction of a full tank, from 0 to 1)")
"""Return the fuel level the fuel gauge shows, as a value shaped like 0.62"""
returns 0.75
